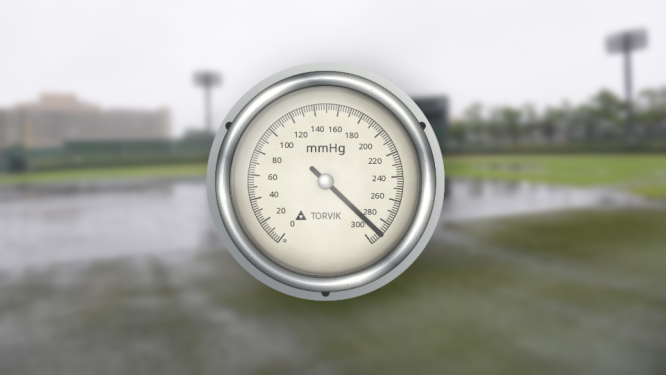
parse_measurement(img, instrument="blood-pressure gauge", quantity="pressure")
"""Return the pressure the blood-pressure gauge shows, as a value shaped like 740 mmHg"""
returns 290 mmHg
